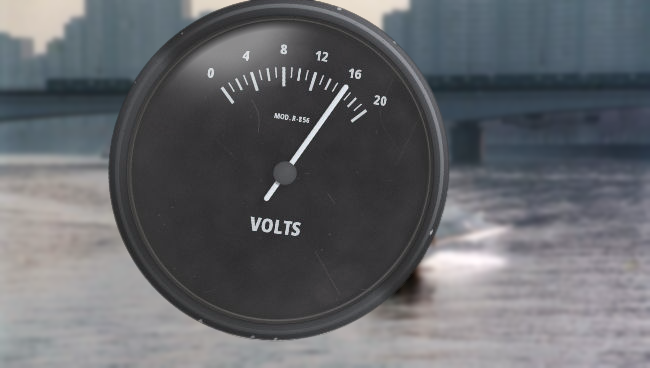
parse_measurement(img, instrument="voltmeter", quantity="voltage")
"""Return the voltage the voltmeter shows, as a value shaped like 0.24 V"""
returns 16 V
